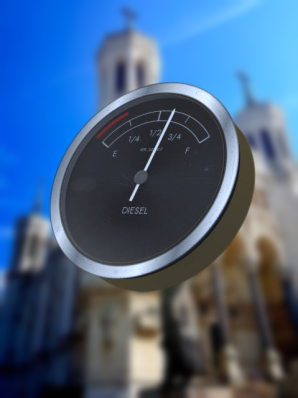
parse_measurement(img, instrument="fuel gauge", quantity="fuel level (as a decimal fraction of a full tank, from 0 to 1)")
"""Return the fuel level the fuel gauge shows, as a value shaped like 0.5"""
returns 0.625
